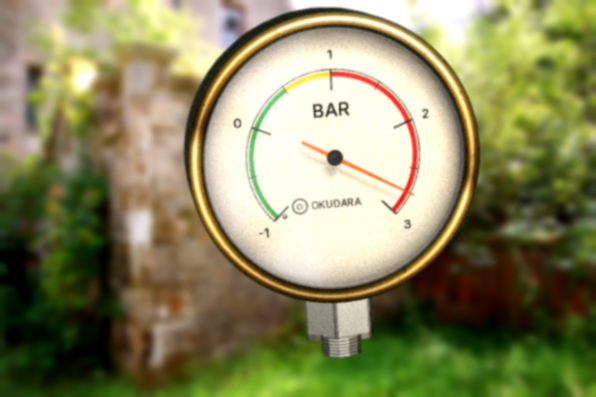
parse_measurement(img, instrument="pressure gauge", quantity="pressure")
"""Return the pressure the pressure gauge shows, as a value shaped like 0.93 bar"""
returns 2.75 bar
